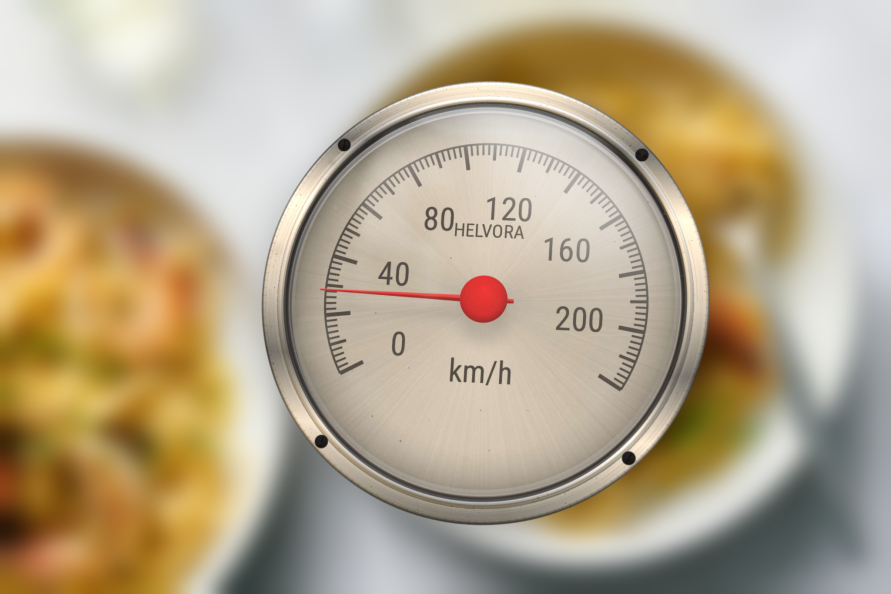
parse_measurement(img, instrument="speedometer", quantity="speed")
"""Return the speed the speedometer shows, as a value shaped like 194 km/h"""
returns 28 km/h
